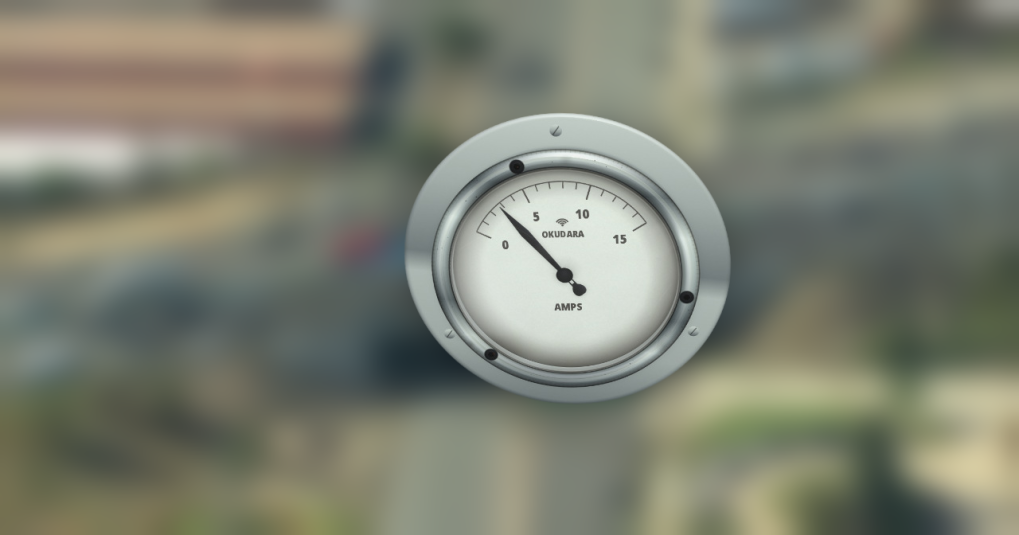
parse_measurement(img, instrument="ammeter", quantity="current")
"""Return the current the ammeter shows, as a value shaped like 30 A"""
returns 3 A
